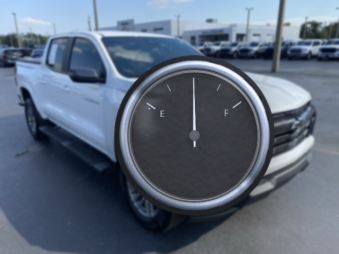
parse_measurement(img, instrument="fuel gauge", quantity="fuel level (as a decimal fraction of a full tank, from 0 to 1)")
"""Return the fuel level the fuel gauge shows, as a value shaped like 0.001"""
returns 0.5
